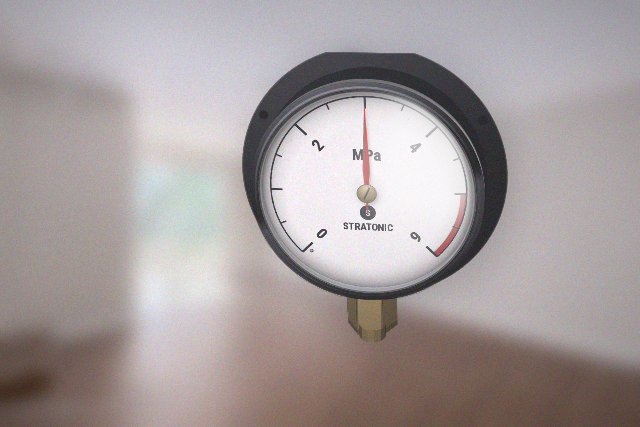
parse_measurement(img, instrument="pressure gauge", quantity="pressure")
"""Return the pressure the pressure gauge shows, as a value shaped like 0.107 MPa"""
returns 3 MPa
